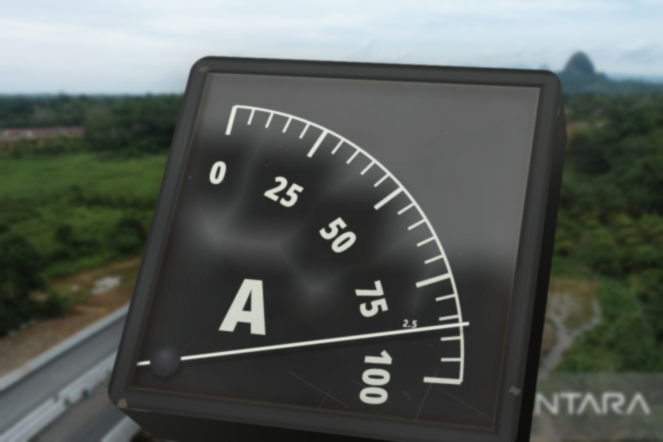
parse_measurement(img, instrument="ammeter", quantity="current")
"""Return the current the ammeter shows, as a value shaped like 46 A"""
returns 87.5 A
